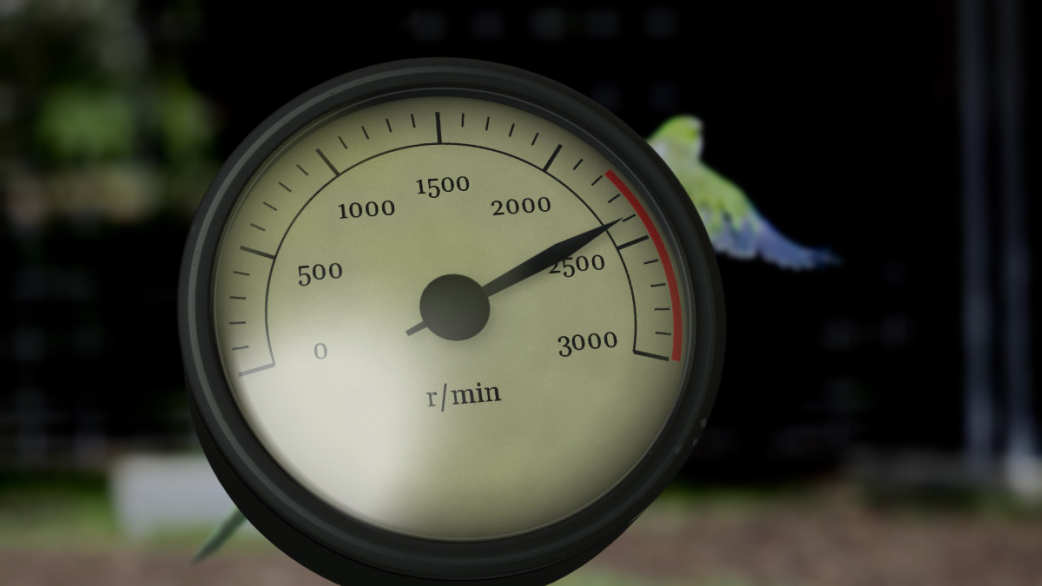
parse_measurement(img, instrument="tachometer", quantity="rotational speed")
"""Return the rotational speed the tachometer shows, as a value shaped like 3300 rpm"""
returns 2400 rpm
